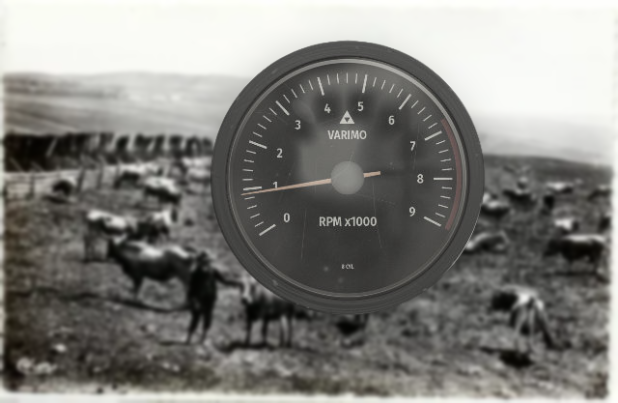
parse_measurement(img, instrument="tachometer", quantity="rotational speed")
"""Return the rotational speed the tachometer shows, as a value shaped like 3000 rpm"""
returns 900 rpm
